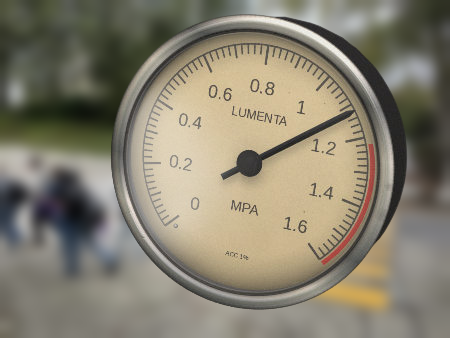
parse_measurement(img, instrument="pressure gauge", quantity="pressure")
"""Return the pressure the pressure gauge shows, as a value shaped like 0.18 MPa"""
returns 1.12 MPa
